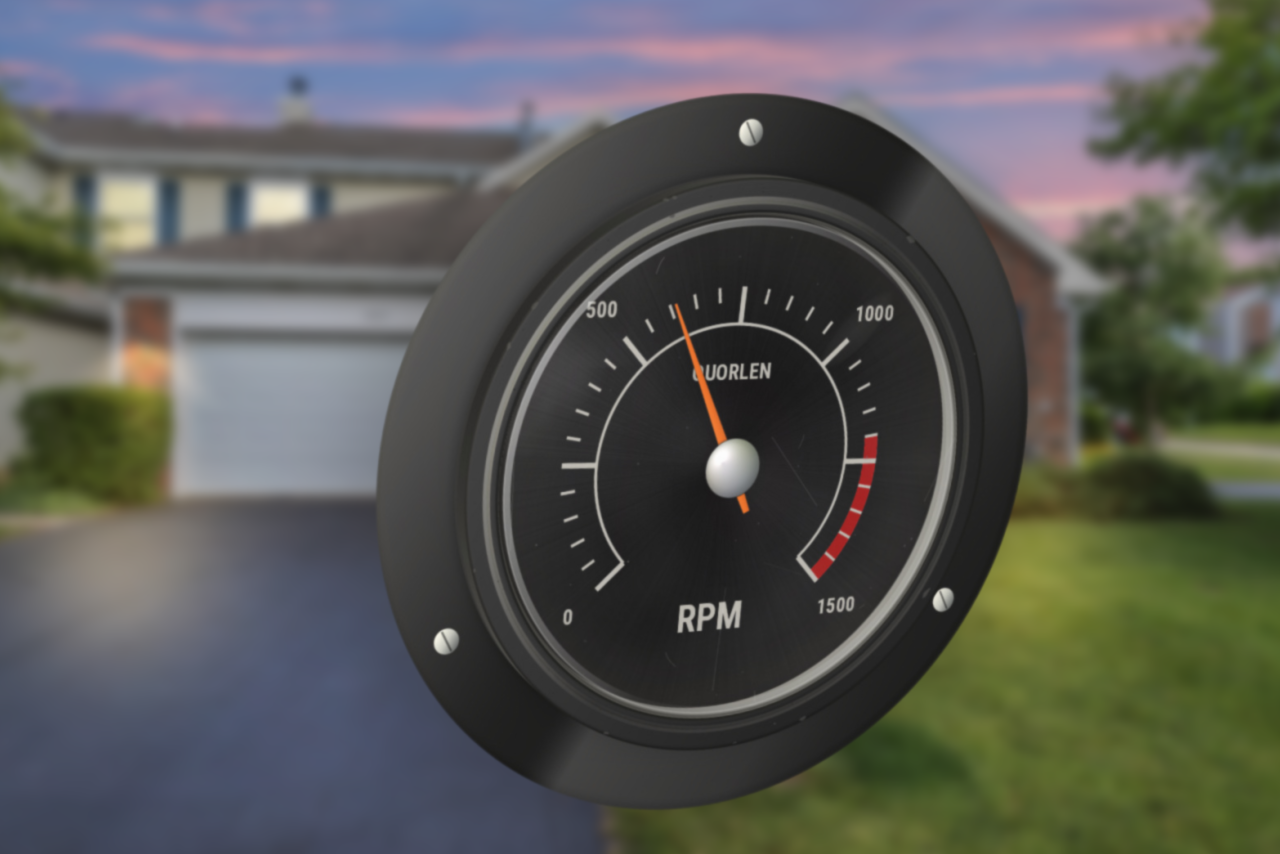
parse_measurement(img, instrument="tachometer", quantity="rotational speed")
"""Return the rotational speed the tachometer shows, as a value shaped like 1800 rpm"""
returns 600 rpm
